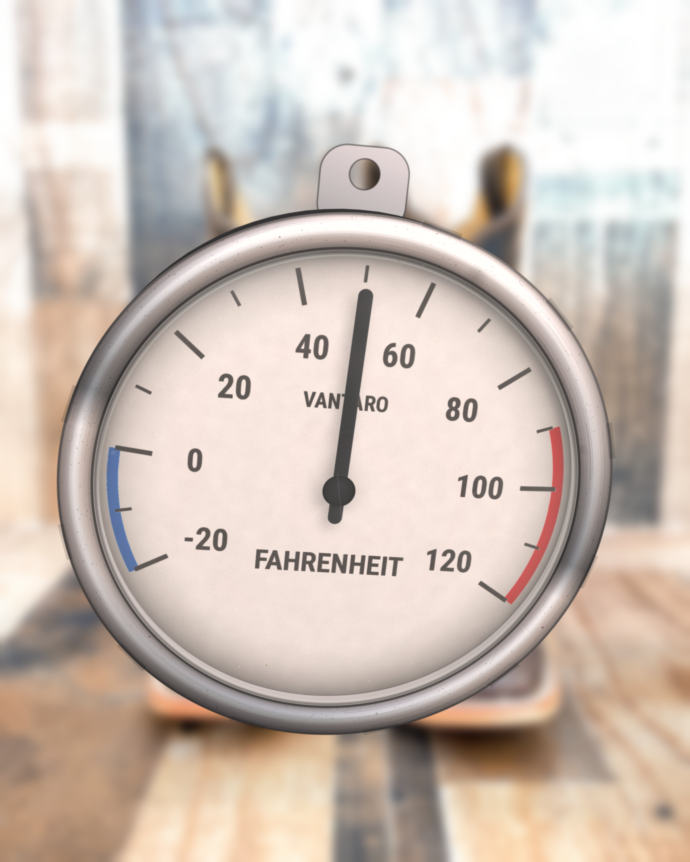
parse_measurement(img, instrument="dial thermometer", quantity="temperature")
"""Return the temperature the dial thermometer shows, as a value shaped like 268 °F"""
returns 50 °F
